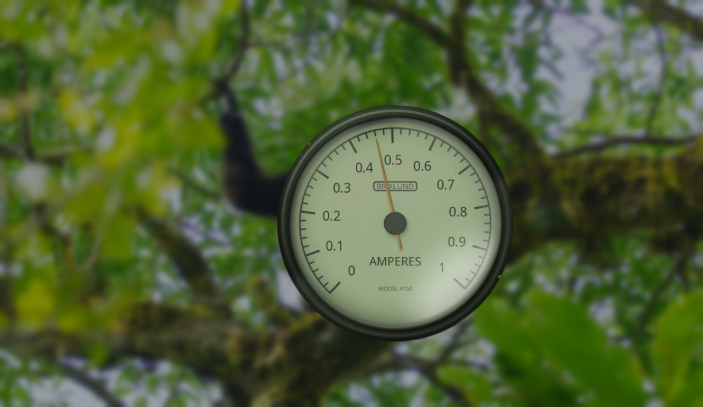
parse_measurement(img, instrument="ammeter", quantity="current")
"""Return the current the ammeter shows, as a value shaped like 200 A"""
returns 0.46 A
